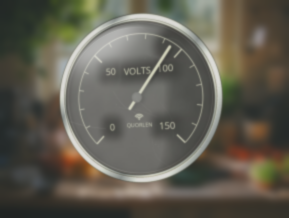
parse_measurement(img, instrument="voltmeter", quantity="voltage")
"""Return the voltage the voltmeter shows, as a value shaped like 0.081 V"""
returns 95 V
